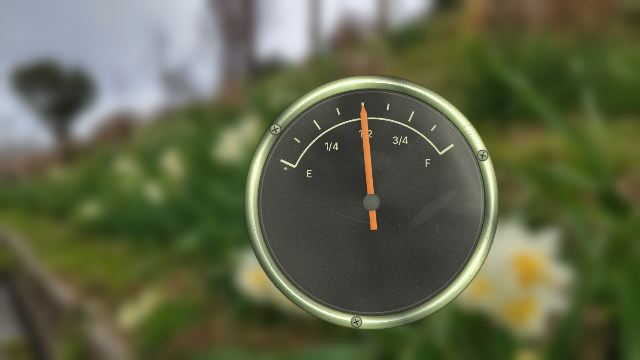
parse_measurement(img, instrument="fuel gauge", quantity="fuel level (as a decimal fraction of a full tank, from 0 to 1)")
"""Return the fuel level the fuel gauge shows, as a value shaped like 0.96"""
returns 0.5
